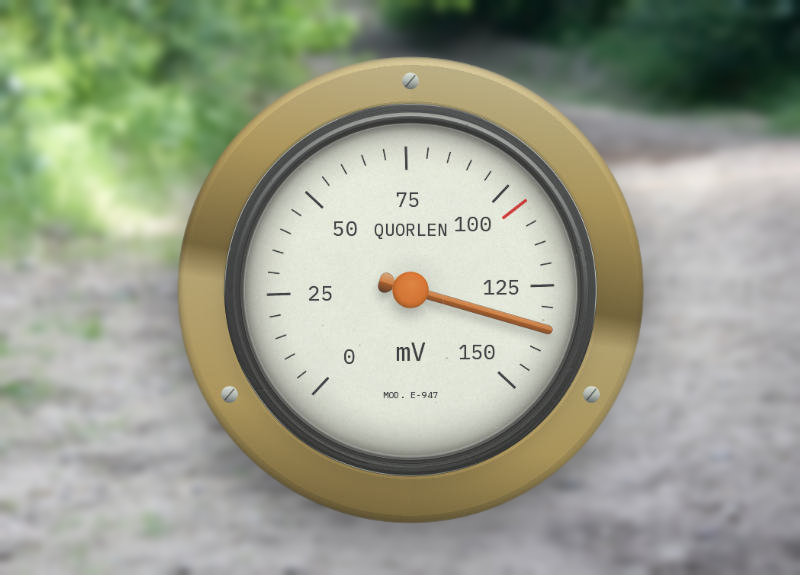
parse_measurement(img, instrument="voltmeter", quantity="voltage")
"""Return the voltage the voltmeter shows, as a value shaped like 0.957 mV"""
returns 135 mV
